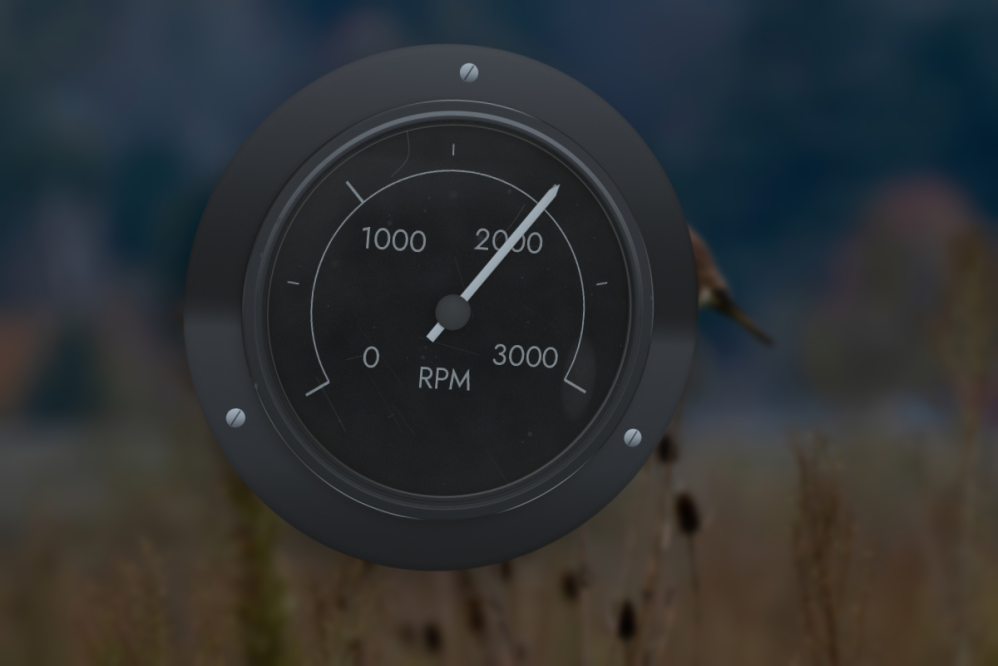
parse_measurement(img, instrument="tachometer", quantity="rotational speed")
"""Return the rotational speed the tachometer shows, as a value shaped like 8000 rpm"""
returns 2000 rpm
